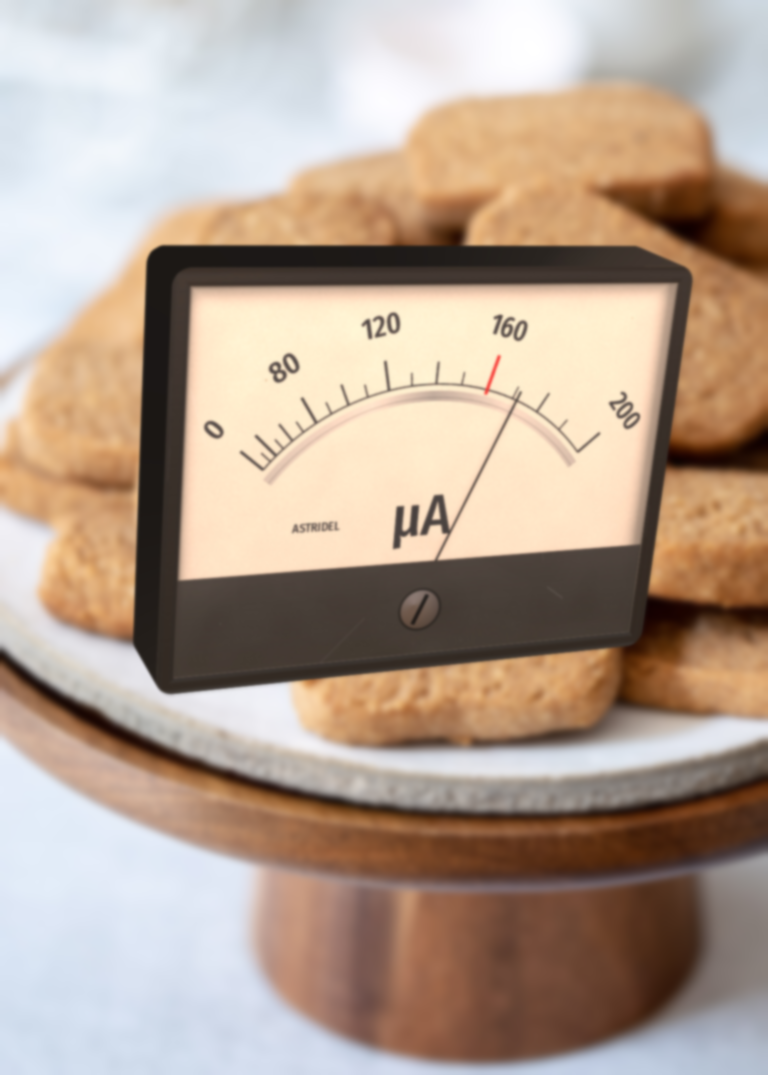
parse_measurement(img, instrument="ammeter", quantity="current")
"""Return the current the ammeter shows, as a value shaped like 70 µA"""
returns 170 µA
